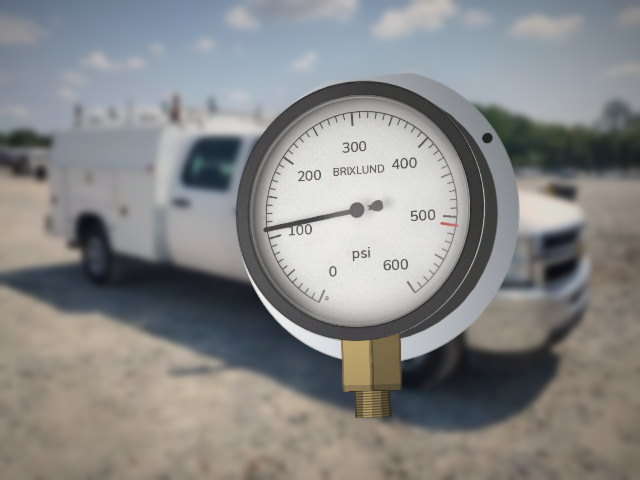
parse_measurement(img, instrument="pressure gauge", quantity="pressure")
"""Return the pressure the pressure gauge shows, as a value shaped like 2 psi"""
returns 110 psi
